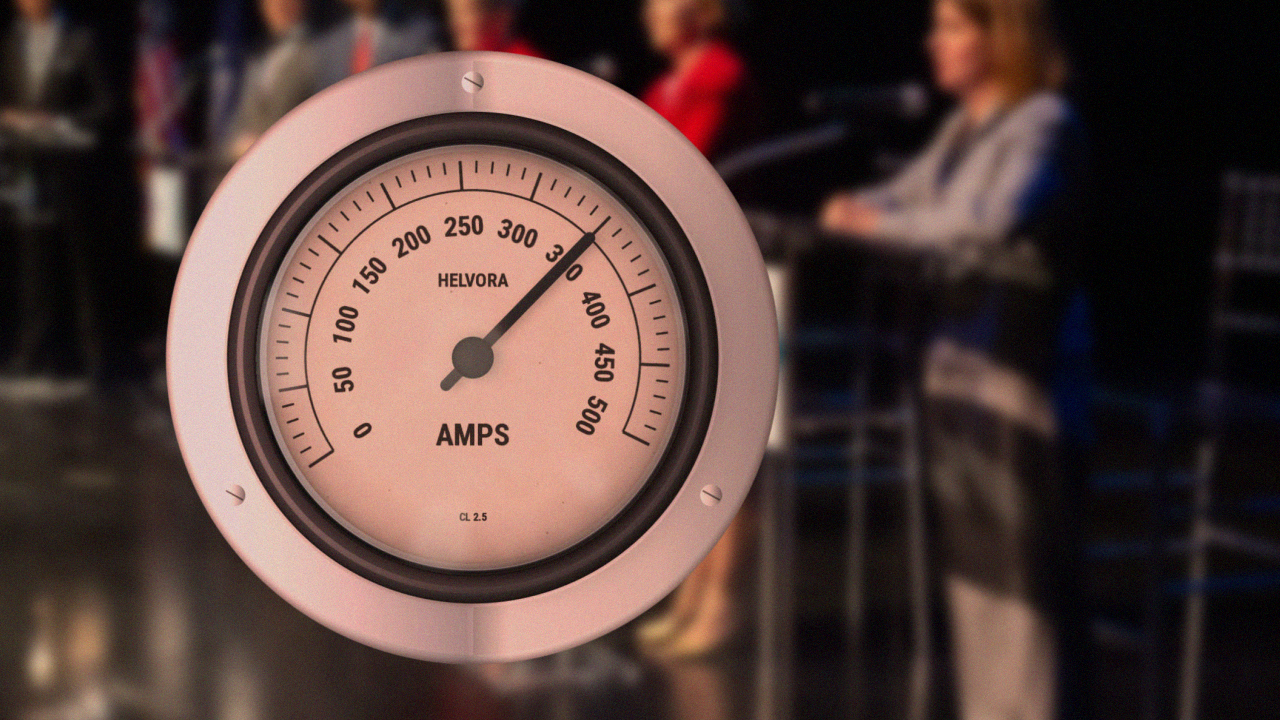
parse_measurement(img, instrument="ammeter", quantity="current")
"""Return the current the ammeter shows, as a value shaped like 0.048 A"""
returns 350 A
